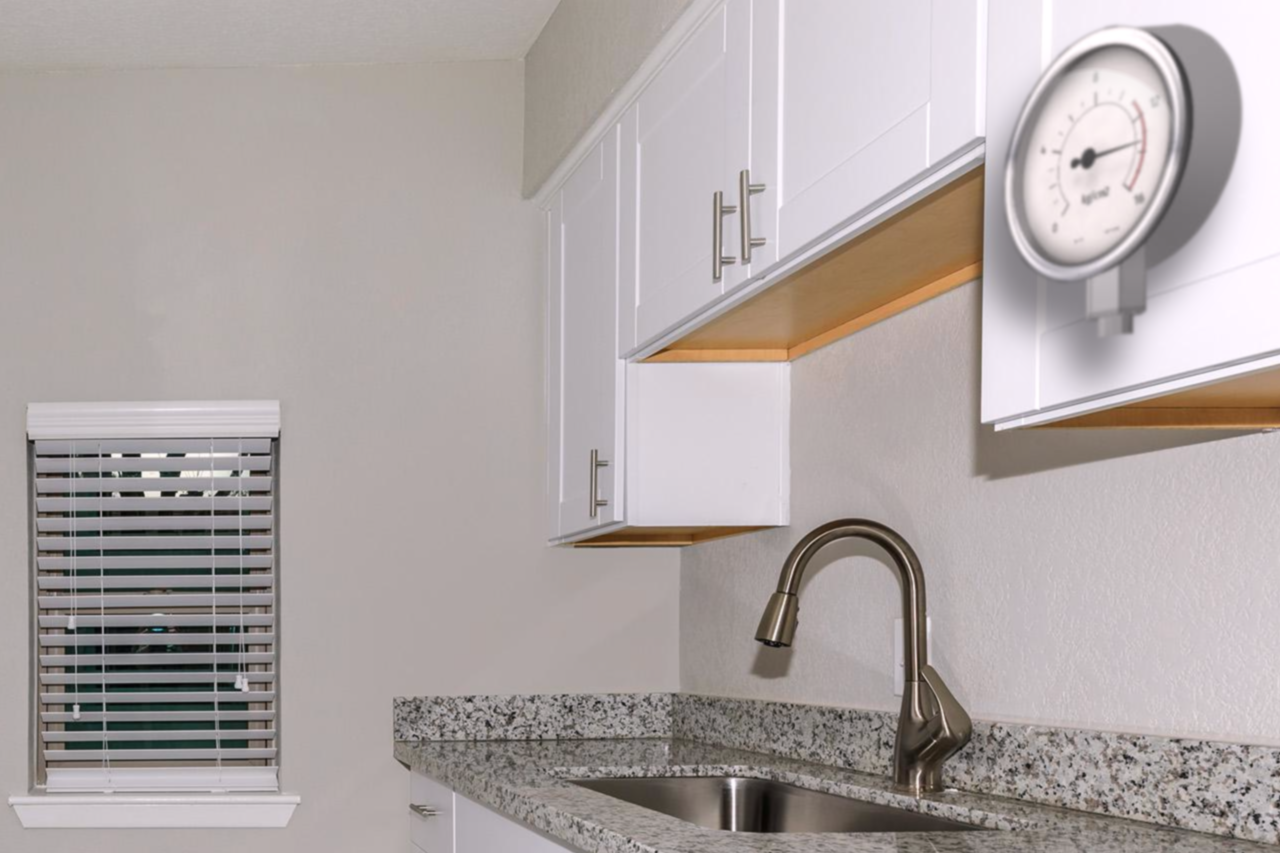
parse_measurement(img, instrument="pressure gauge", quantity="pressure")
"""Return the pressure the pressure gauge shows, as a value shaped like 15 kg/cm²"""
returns 13.5 kg/cm²
